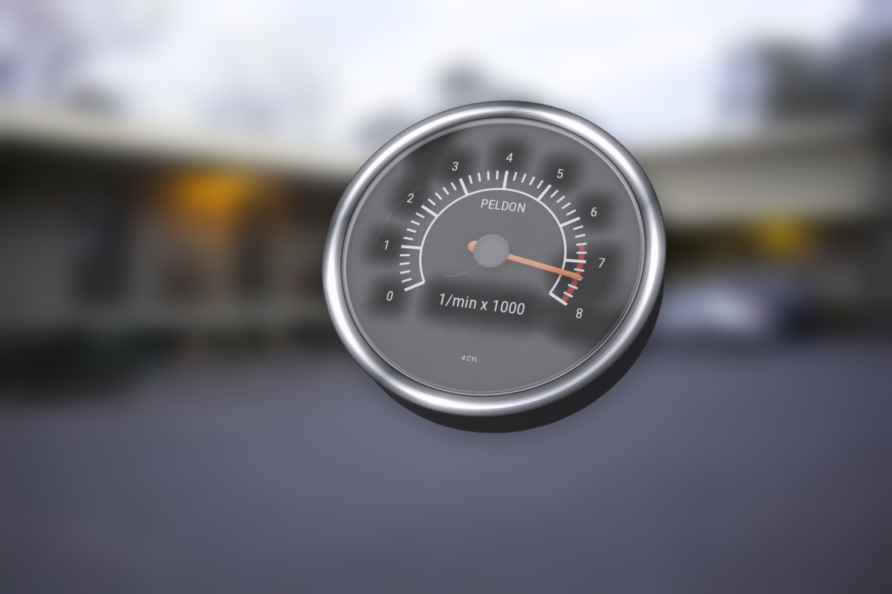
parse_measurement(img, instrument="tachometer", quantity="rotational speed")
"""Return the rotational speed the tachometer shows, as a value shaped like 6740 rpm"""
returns 7400 rpm
